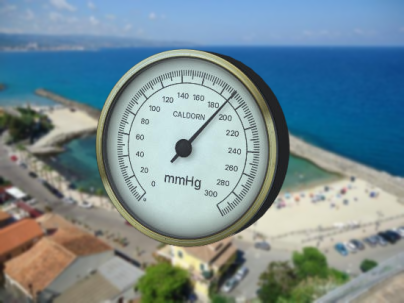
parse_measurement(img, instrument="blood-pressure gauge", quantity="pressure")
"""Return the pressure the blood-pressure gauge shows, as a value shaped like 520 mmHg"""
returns 190 mmHg
